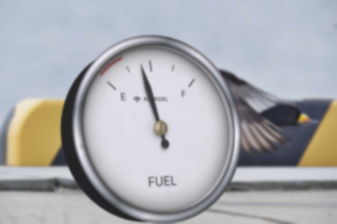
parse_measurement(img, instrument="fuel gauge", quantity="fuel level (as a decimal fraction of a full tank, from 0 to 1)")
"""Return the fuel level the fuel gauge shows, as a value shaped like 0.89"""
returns 0.375
